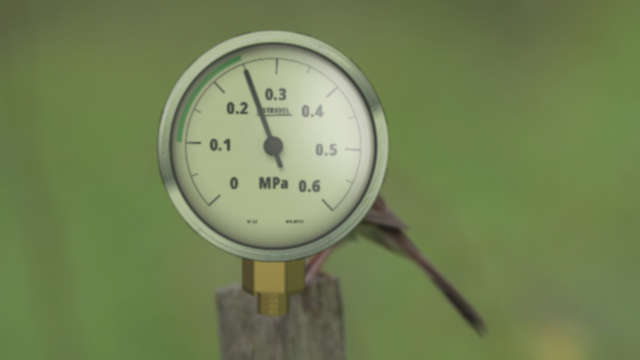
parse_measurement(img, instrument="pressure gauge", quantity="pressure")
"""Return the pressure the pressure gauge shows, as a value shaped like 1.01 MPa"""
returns 0.25 MPa
